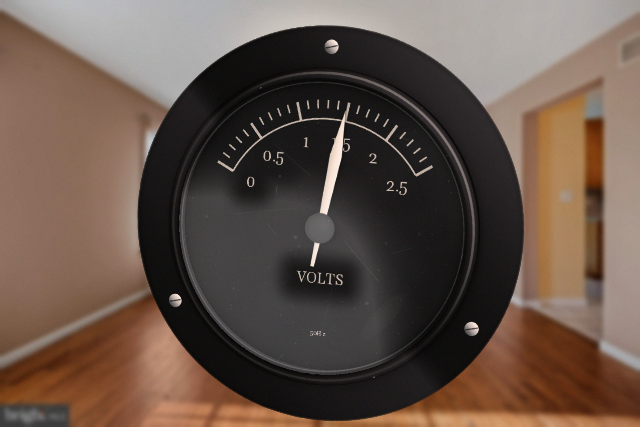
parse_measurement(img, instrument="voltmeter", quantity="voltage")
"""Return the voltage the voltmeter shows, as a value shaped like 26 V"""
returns 1.5 V
